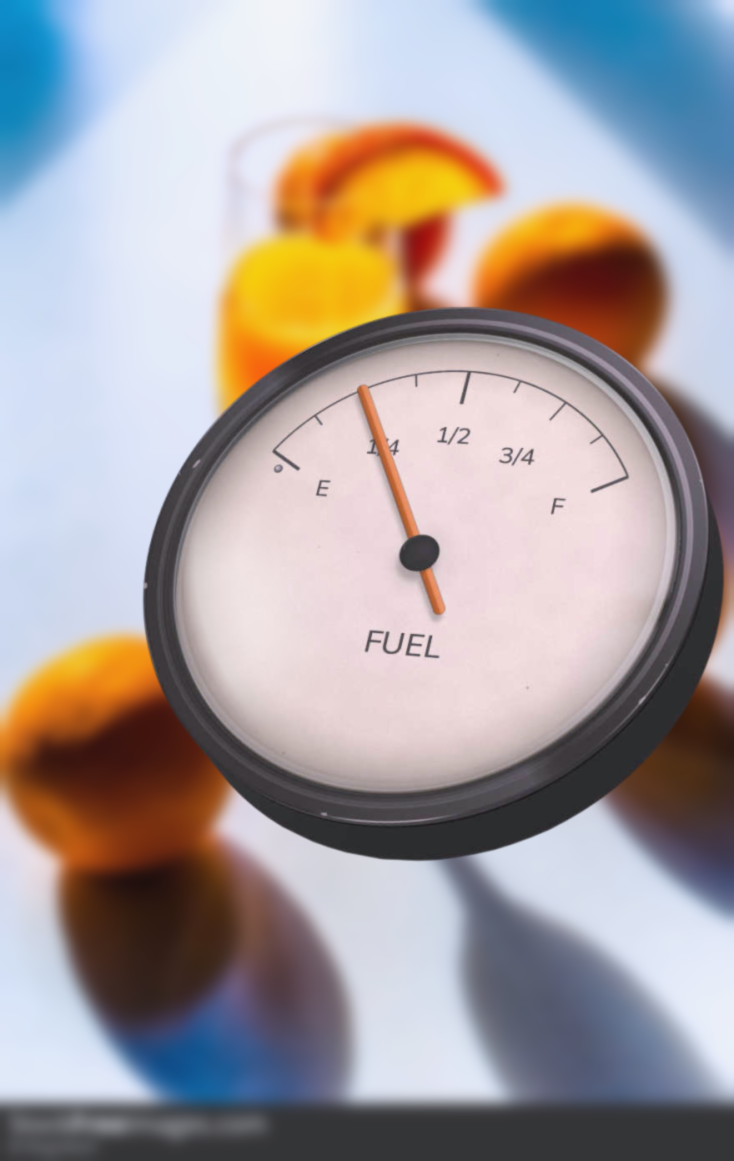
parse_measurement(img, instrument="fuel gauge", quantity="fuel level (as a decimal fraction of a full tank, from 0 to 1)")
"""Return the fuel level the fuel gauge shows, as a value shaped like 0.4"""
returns 0.25
